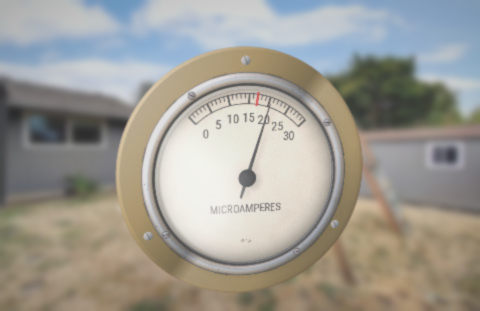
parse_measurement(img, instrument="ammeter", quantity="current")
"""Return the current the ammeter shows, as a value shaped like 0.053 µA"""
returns 20 µA
